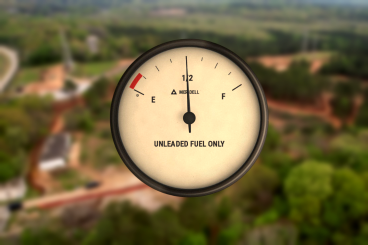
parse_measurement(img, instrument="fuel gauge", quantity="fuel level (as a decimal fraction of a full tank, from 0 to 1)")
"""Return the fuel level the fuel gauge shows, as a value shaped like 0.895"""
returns 0.5
